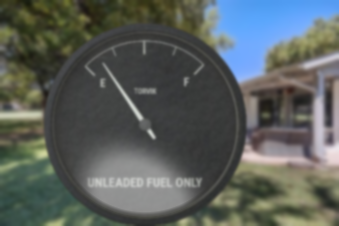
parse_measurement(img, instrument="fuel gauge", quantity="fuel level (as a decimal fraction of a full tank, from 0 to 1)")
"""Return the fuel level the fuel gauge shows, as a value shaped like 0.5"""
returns 0.125
